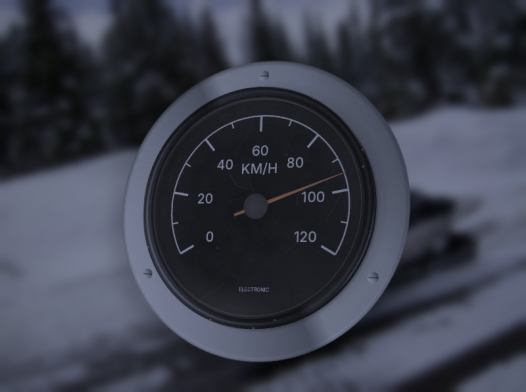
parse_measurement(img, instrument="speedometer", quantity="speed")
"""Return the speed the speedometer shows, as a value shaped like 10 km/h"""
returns 95 km/h
